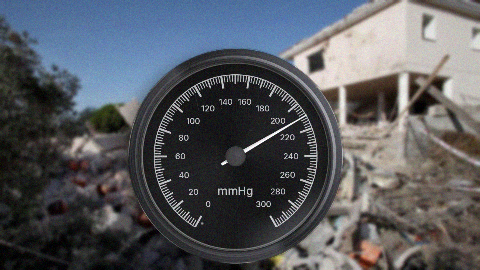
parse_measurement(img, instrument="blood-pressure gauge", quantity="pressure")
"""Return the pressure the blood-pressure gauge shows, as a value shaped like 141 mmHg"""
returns 210 mmHg
